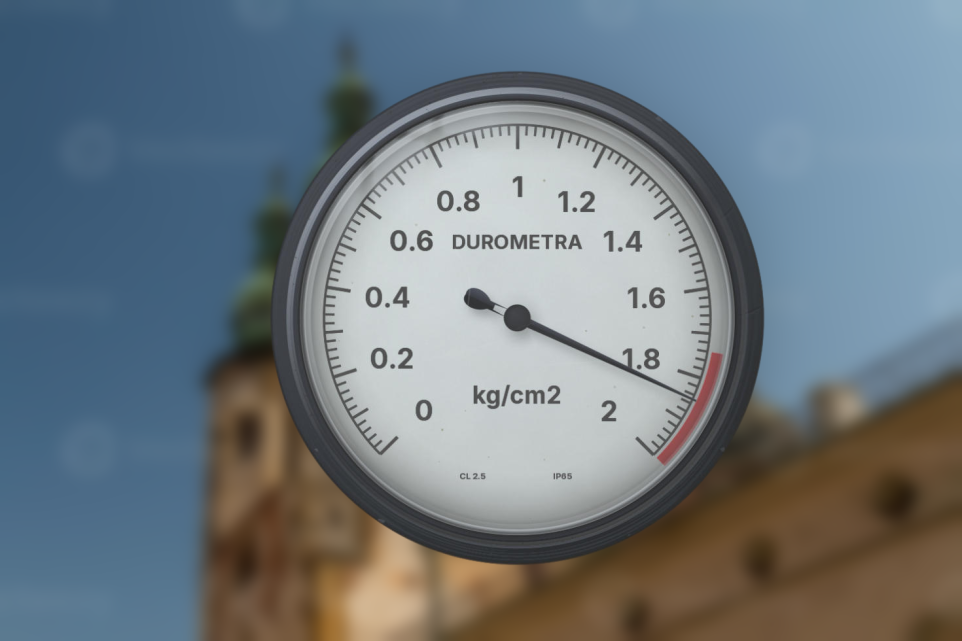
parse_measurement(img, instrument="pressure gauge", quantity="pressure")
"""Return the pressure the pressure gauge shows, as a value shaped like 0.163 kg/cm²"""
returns 1.85 kg/cm²
